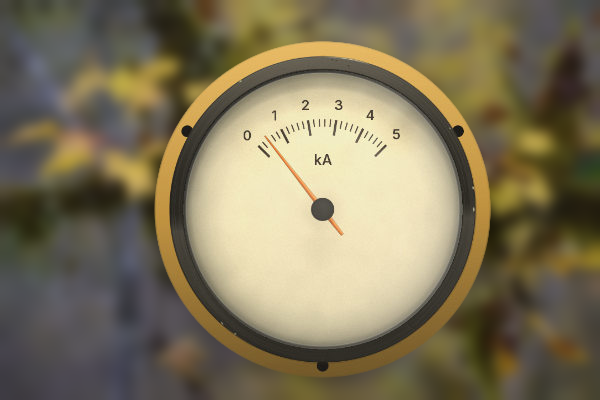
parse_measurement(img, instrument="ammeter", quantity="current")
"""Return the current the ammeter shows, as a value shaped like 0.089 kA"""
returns 0.4 kA
